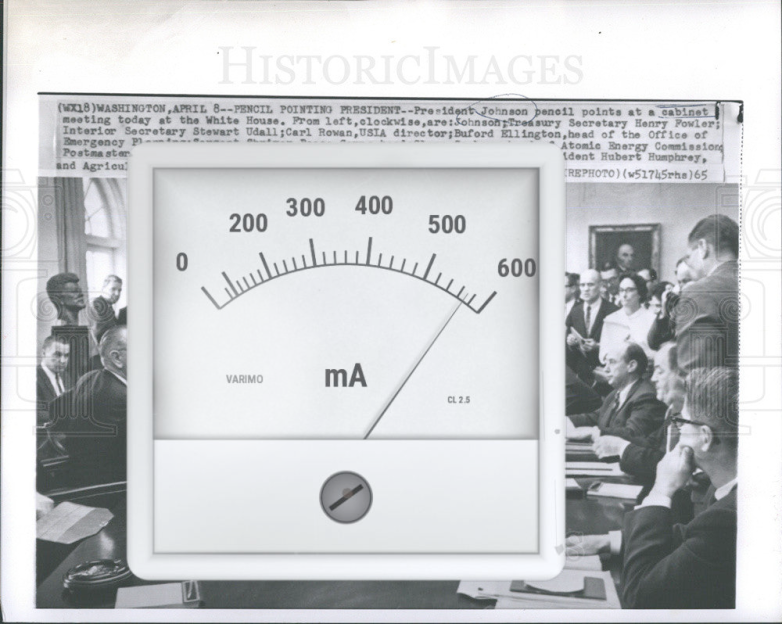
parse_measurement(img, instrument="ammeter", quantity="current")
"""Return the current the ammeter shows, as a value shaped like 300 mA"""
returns 570 mA
